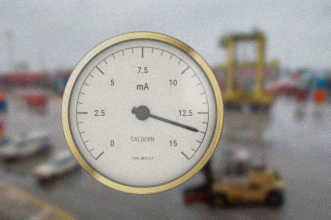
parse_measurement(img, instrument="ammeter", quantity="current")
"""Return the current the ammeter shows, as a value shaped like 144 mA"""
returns 13.5 mA
